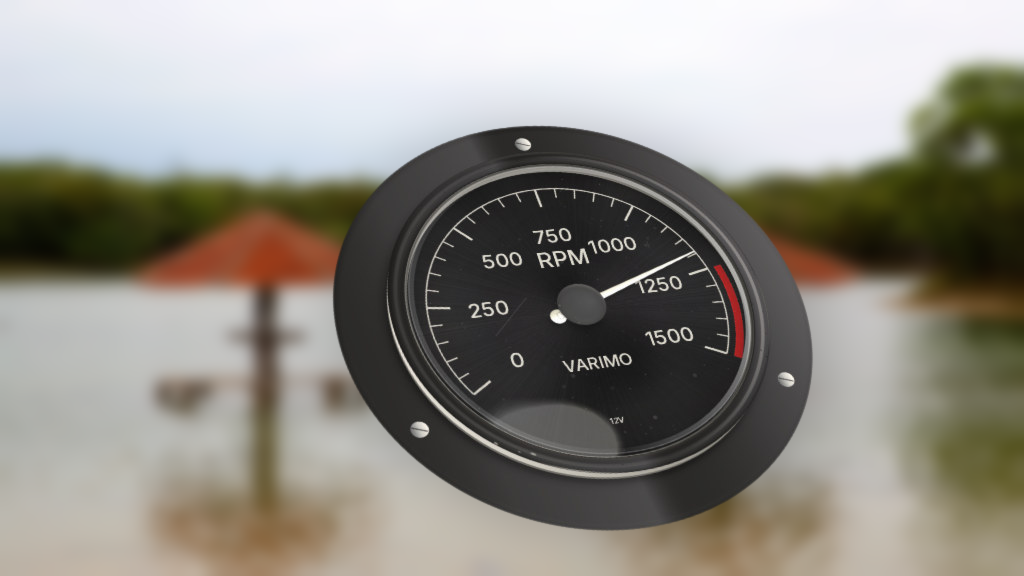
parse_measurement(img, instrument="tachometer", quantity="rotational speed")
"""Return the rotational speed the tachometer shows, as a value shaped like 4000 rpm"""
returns 1200 rpm
